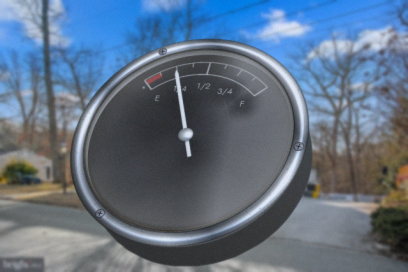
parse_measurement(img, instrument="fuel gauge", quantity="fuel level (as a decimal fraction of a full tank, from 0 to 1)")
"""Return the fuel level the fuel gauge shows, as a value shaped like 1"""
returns 0.25
